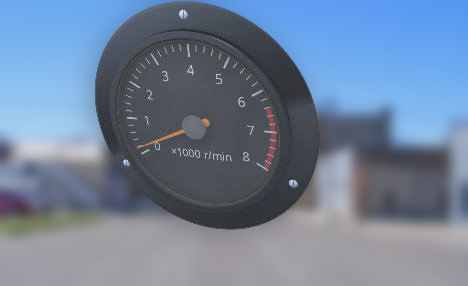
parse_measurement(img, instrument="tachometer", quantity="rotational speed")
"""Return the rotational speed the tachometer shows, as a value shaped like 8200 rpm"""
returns 200 rpm
